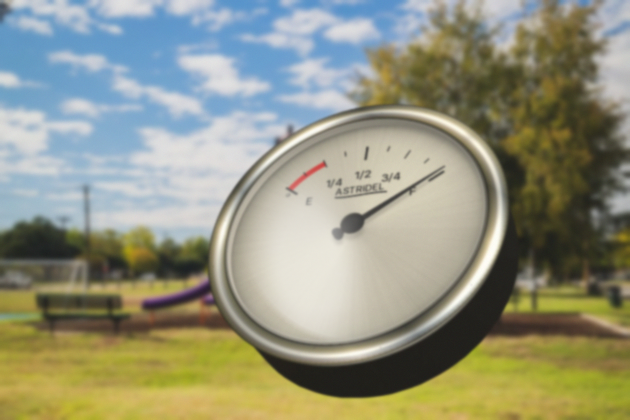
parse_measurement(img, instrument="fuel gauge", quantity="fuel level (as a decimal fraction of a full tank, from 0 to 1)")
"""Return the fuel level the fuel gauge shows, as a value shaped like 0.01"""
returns 1
